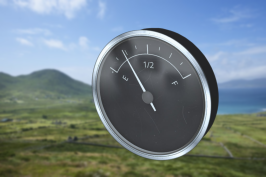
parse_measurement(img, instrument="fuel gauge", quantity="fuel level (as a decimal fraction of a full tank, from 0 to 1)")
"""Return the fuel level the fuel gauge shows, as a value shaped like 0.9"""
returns 0.25
